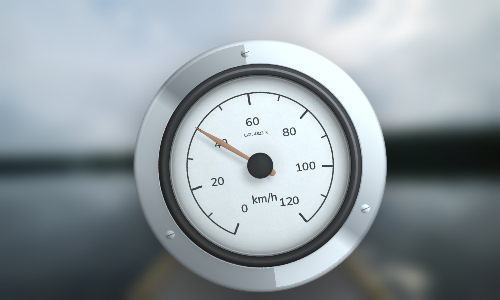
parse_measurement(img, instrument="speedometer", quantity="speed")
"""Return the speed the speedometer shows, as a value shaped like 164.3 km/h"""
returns 40 km/h
